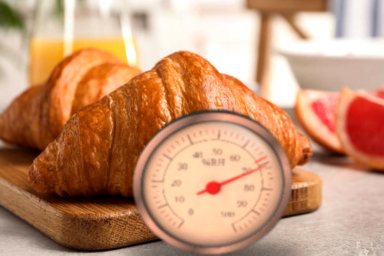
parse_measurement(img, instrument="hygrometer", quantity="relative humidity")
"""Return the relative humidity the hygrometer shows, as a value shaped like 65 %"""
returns 70 %
